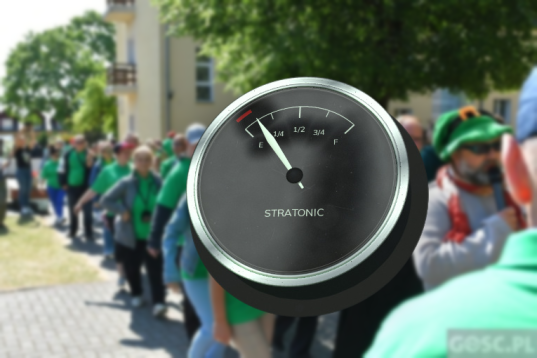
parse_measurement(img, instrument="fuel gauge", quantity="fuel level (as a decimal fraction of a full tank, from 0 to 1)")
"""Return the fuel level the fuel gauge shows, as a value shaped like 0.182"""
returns 0.125
